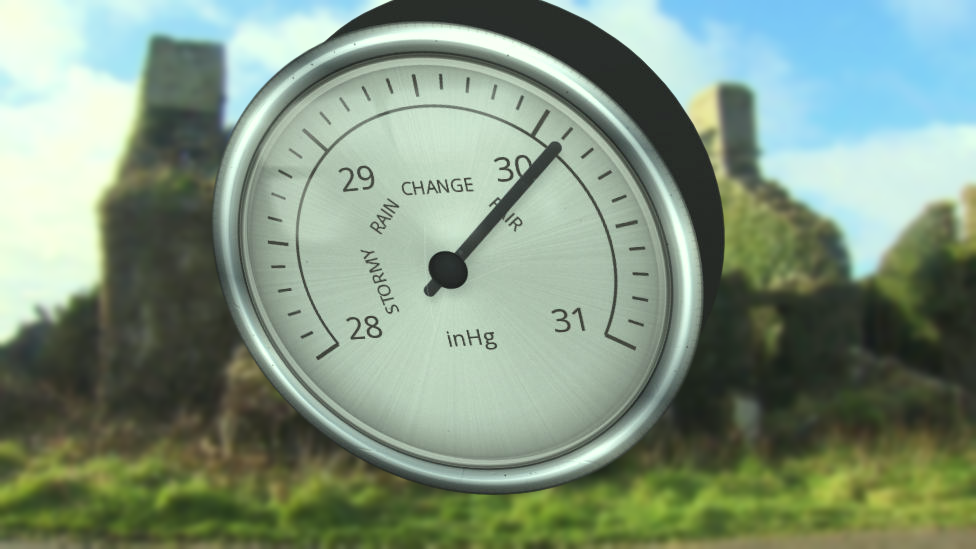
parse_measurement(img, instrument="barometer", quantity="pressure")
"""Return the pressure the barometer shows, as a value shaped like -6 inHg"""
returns 30.1 inHg
